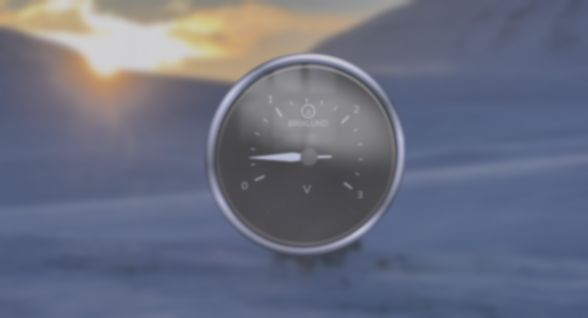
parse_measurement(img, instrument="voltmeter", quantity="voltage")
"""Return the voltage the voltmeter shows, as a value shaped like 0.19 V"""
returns 0.3 V
